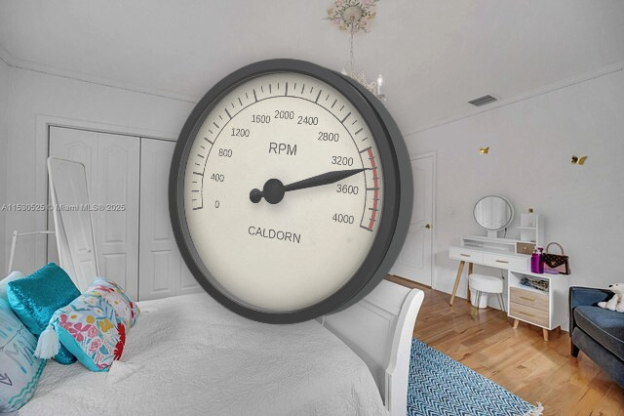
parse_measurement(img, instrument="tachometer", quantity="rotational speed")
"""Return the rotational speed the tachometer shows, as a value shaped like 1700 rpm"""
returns 3400 rpm
